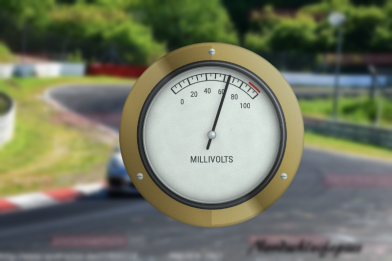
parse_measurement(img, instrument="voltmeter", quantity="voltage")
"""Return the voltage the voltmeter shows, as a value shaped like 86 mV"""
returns 65 mV
